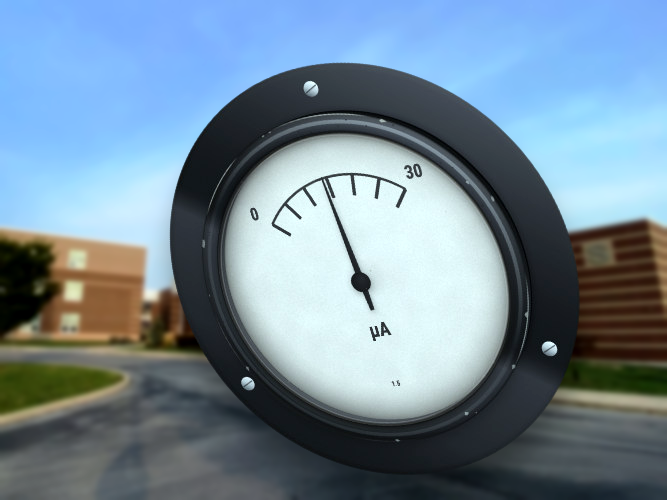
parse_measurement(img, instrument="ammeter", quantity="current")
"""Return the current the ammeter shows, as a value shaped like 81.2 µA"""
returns 15 µA
